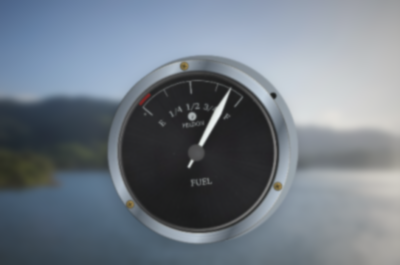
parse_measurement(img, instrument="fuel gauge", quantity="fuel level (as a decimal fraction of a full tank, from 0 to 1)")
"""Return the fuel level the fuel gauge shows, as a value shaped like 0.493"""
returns 0.875
